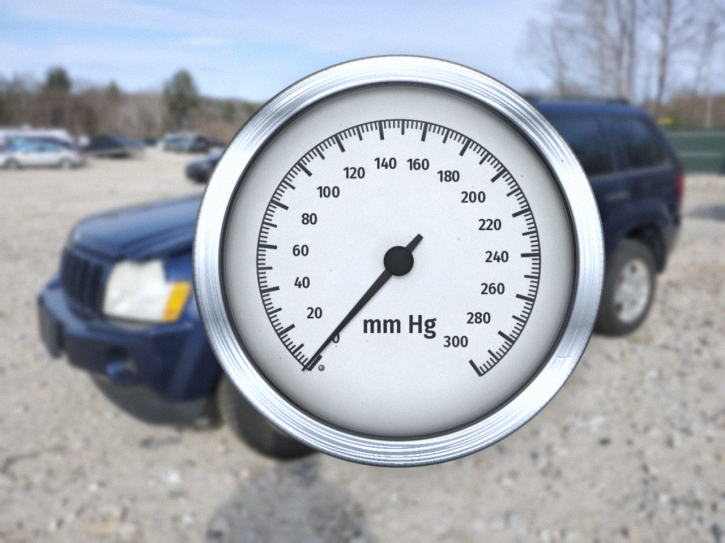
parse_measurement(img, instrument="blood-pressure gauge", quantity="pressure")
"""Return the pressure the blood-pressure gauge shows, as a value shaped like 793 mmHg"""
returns 2 mmHg
